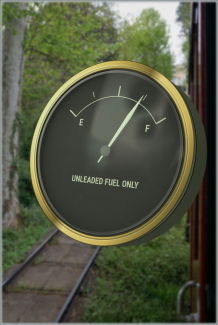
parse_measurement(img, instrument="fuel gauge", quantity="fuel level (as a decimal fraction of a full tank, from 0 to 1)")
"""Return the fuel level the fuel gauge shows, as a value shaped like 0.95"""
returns 0.75
